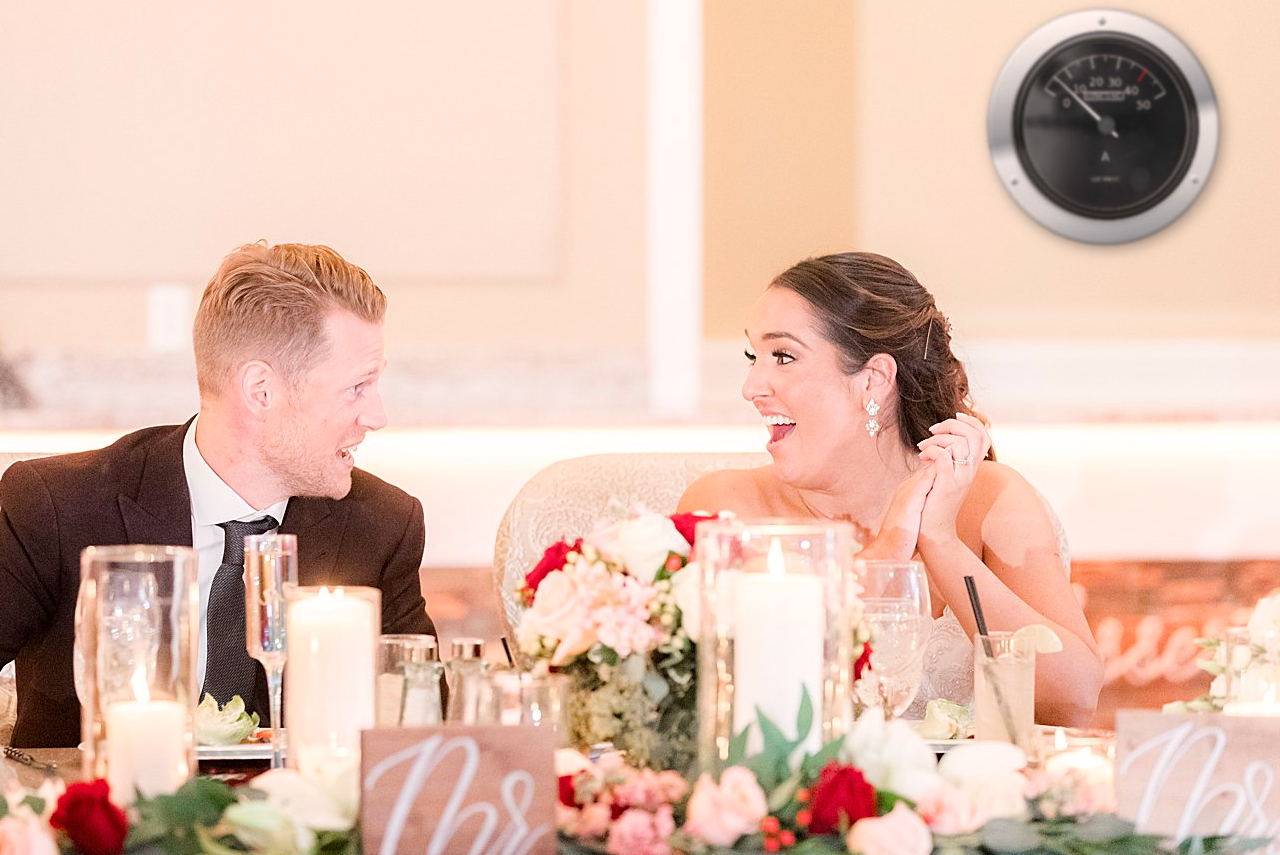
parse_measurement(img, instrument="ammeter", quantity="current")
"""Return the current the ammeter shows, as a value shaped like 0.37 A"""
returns 5 A
